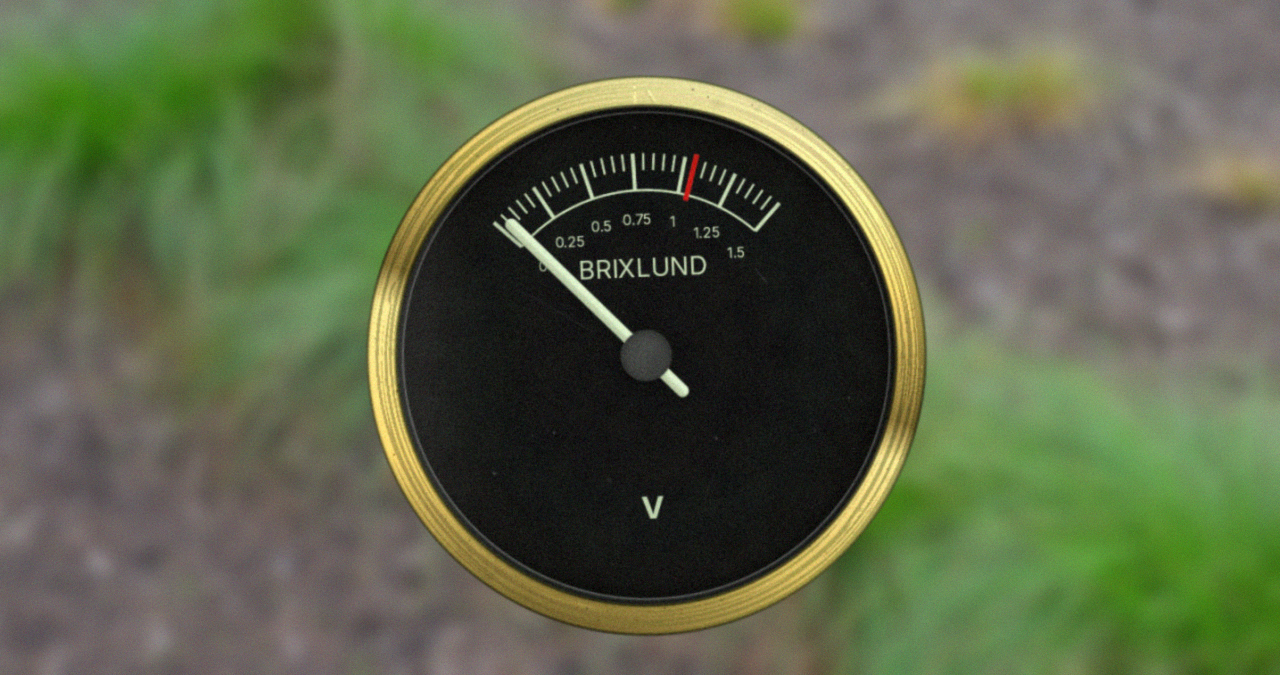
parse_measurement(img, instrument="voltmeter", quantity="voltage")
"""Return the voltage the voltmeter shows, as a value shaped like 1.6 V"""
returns 0.05 V
